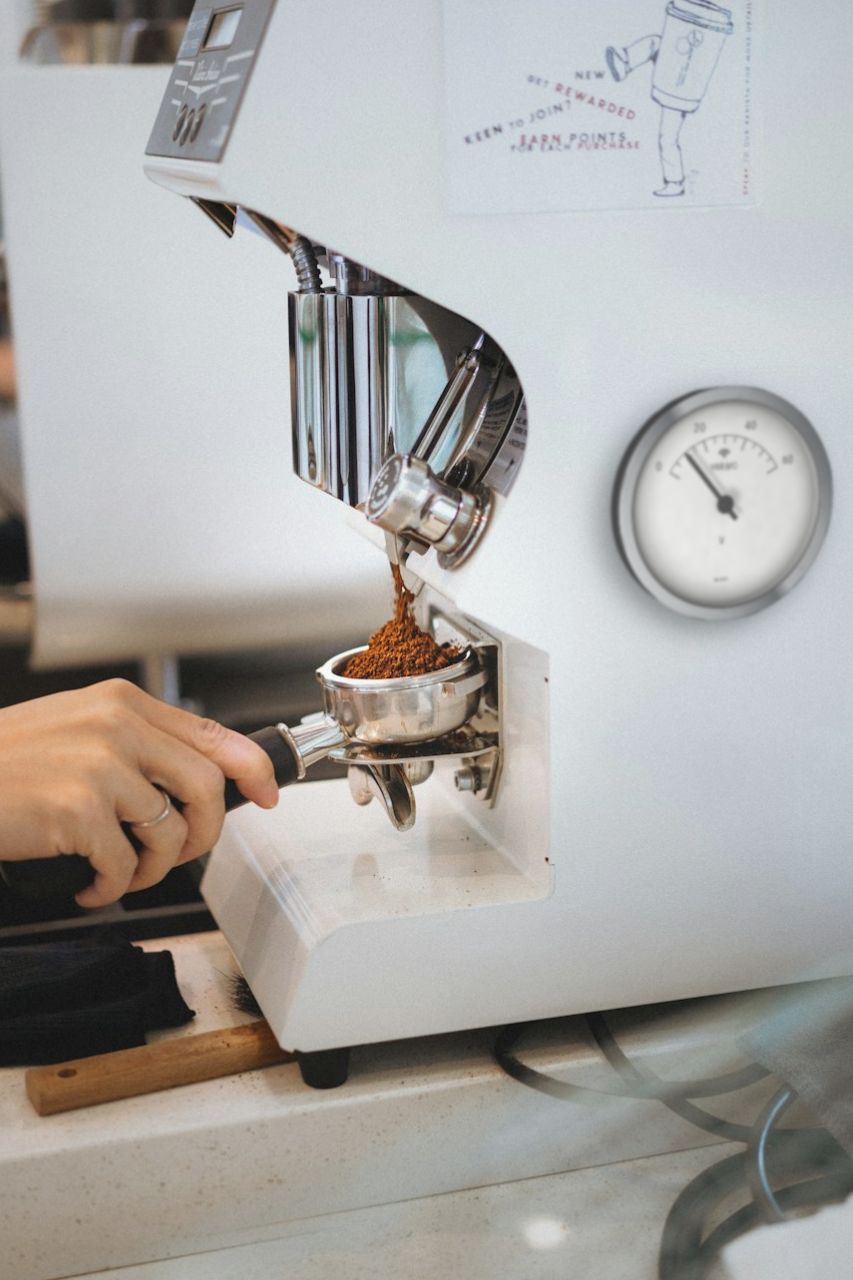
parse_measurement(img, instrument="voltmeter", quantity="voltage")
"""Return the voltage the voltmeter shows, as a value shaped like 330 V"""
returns 10 V
